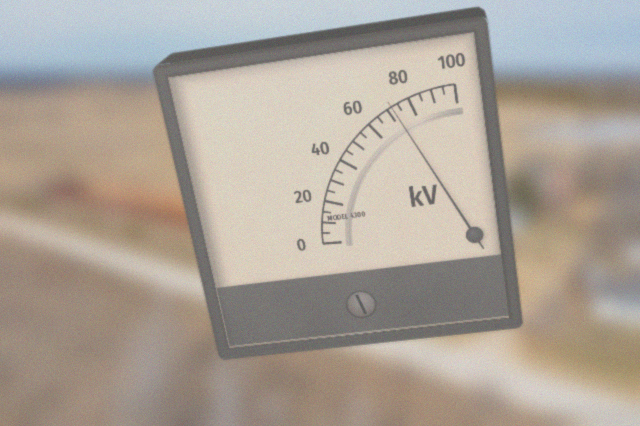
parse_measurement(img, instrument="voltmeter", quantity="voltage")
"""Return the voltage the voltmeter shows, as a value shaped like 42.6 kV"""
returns 72.5 kV
